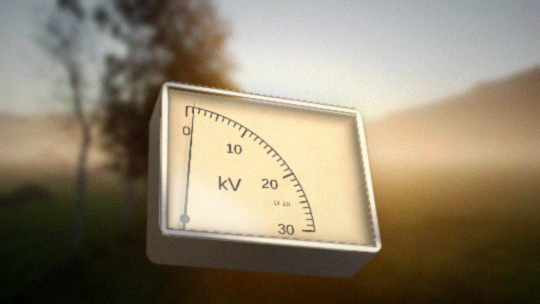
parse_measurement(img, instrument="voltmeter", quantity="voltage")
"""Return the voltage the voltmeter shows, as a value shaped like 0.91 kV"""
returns 1 kV
